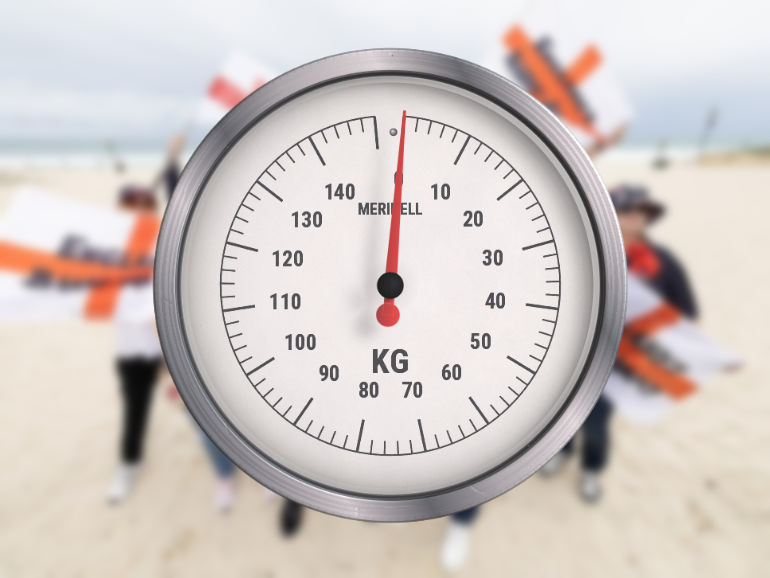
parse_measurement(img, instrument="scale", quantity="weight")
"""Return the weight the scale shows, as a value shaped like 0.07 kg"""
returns 0 kg
